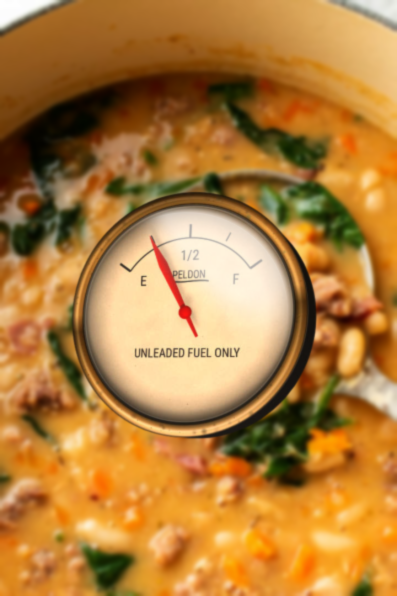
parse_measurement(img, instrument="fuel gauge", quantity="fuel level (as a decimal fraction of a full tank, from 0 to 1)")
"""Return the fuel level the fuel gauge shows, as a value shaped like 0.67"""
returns 0.25
